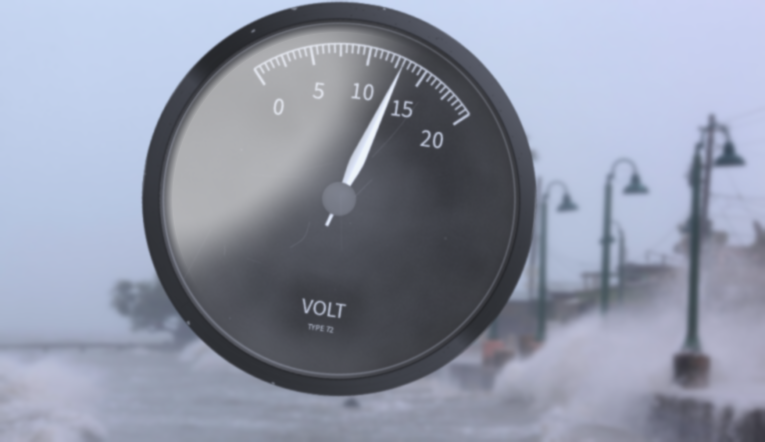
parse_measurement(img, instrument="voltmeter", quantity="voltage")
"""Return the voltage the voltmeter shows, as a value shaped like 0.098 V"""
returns 13 V
